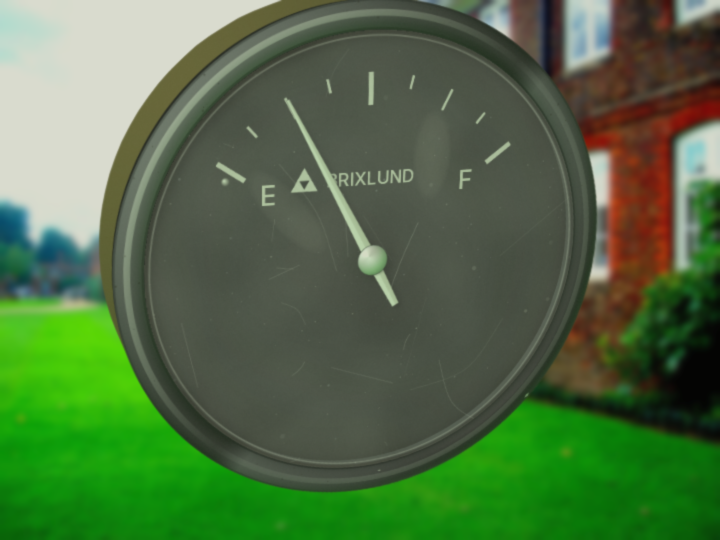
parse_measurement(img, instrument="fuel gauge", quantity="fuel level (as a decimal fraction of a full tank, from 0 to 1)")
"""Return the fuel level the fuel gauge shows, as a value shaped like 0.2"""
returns 0.25
